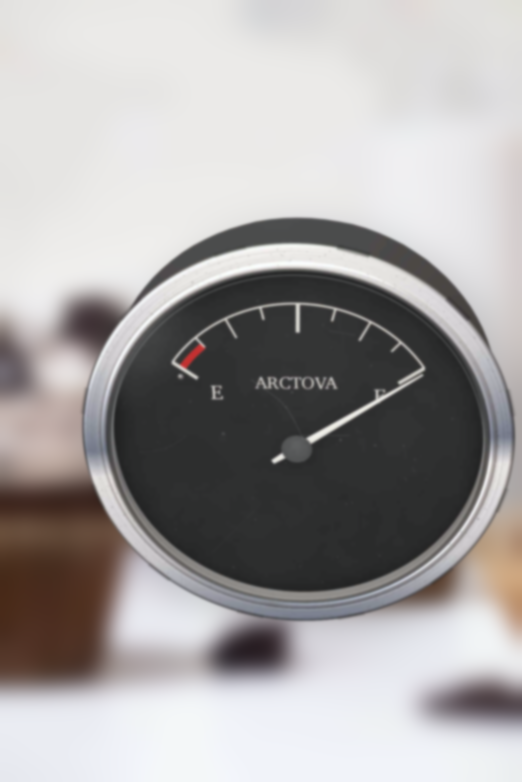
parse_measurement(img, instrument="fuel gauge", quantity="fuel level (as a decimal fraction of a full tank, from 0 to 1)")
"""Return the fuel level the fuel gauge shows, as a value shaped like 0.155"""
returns 1
